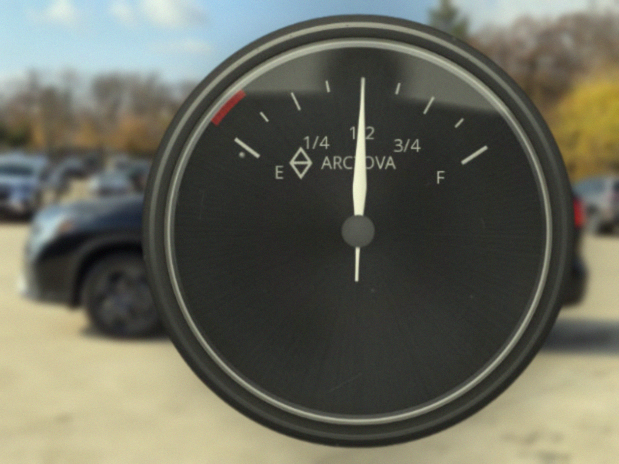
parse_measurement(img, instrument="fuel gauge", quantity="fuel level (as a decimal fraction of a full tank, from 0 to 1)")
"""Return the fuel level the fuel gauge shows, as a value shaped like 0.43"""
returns 0.5
